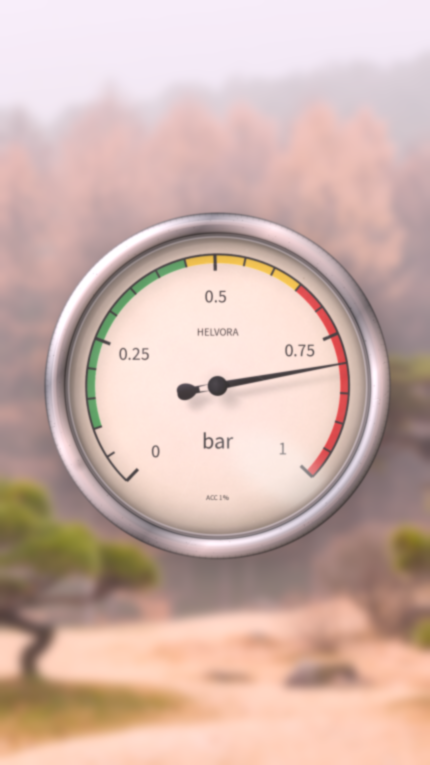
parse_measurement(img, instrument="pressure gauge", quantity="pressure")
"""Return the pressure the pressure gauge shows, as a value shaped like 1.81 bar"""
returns 0.8 bar
